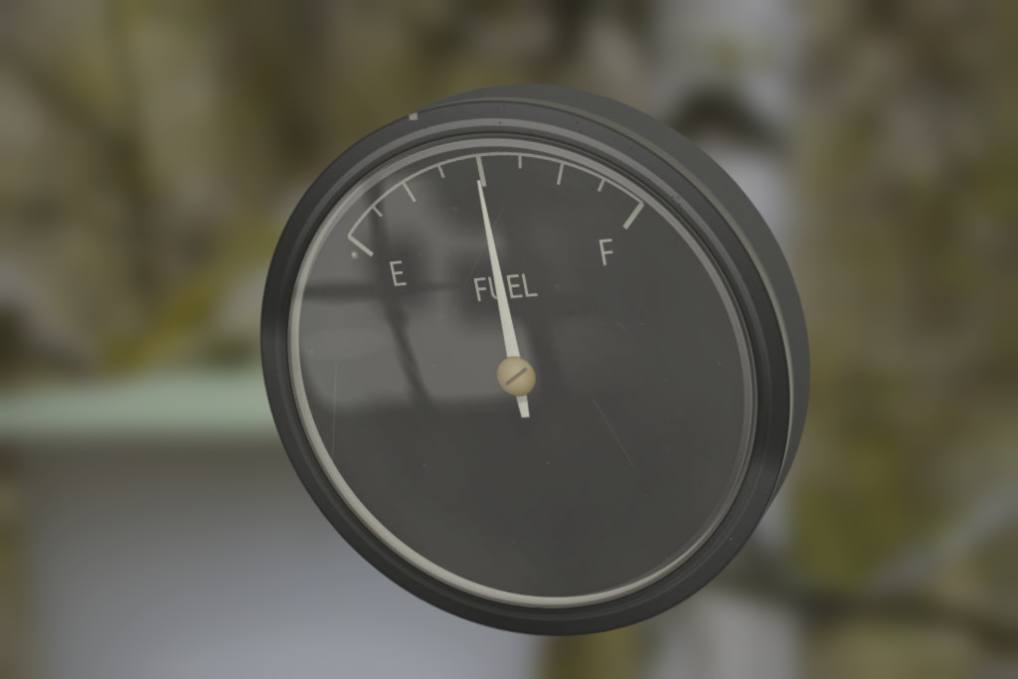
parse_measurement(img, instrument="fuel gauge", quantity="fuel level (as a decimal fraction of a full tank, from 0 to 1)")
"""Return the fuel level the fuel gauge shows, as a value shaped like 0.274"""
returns 0.5
